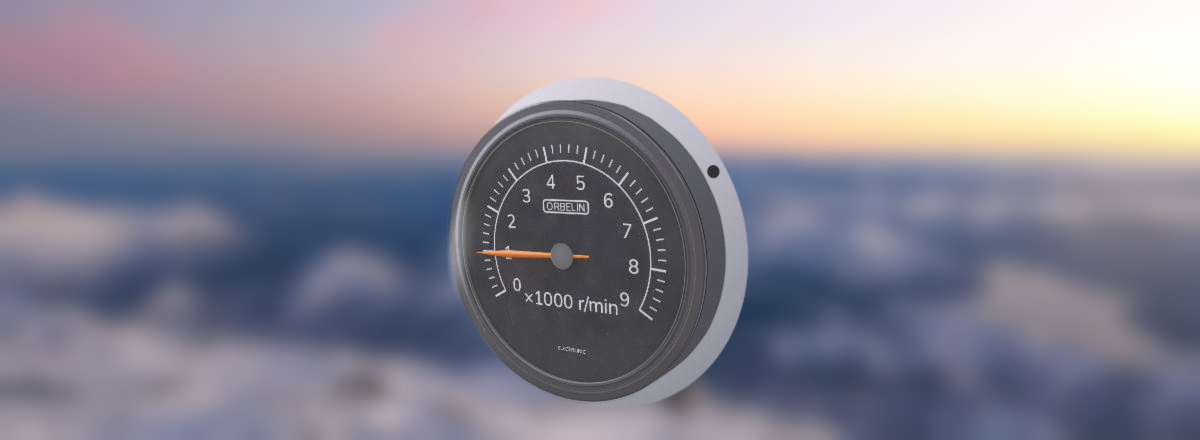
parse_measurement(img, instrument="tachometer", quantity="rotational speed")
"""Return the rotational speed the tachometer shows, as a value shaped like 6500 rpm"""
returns 1000 rpm
